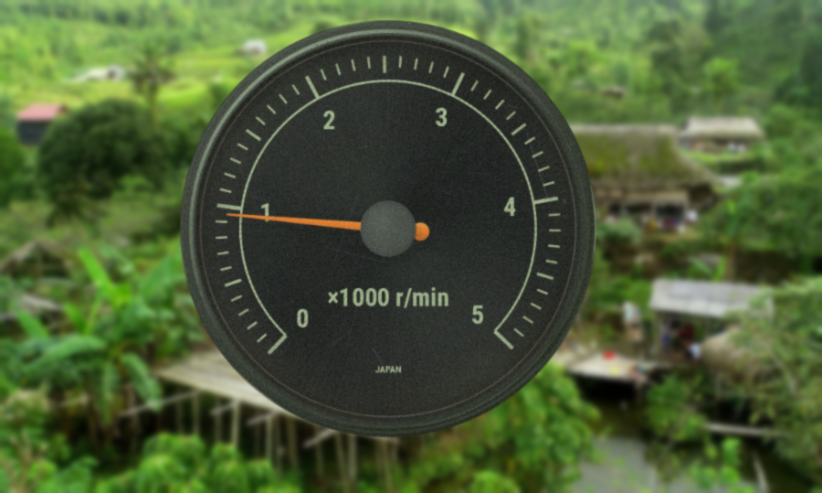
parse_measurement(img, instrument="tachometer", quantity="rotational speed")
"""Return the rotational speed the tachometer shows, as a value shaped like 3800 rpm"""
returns 950 rpm
